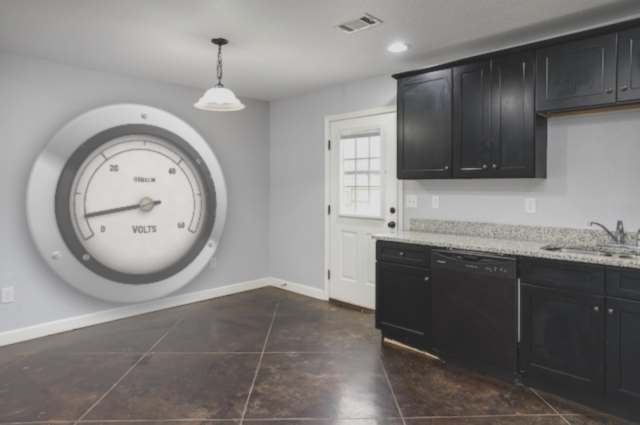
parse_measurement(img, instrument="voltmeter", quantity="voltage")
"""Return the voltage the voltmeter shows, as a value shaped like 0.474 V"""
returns 5 V
